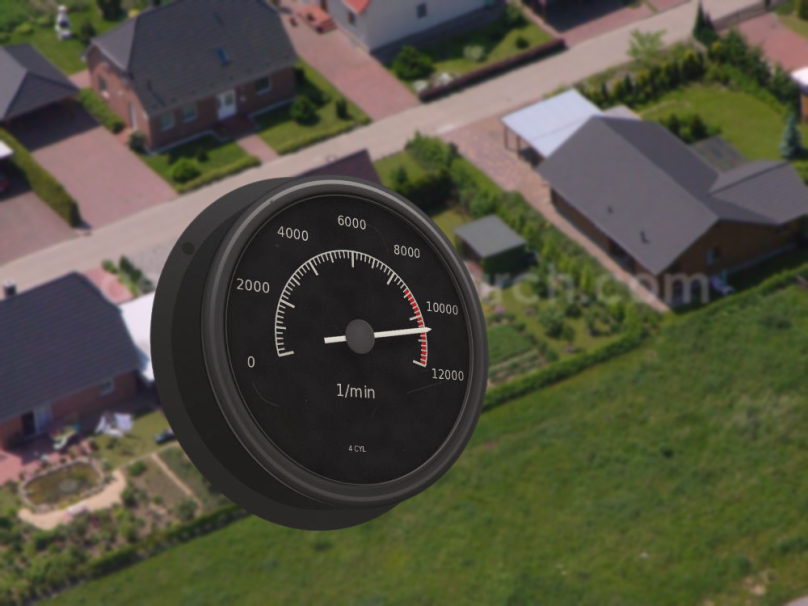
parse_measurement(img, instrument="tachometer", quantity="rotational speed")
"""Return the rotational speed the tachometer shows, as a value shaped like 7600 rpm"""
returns 10600 rpm
